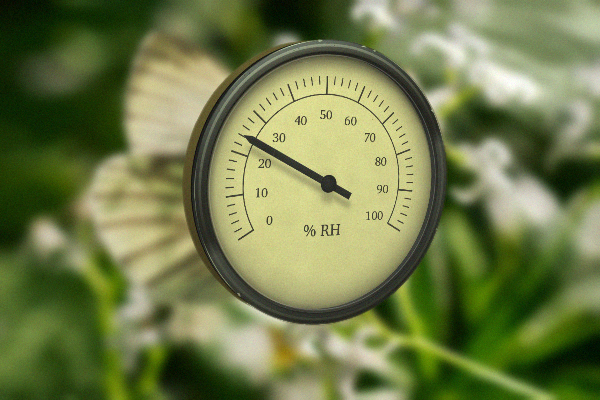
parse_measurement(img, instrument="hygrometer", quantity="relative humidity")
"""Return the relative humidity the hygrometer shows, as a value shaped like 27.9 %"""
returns 24 %
